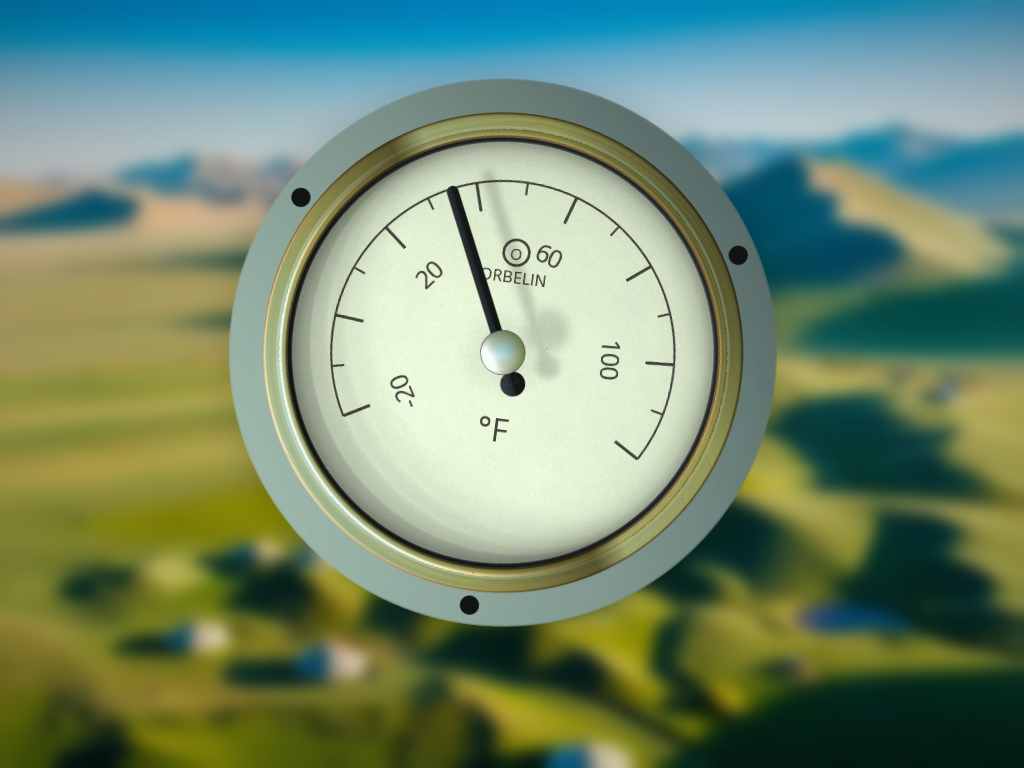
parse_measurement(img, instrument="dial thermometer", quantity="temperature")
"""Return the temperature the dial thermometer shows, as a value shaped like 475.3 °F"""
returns 35 °F
